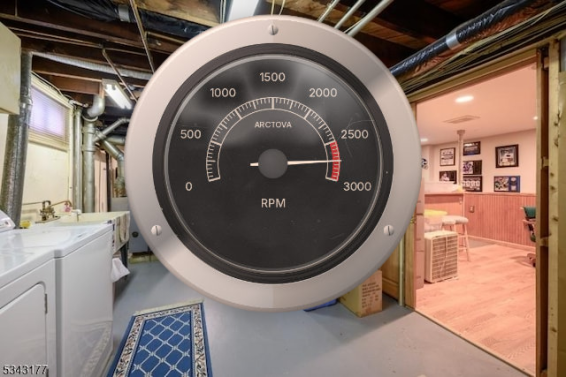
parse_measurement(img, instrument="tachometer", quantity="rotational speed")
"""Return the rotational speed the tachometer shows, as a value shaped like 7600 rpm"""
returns 2750 rpm
